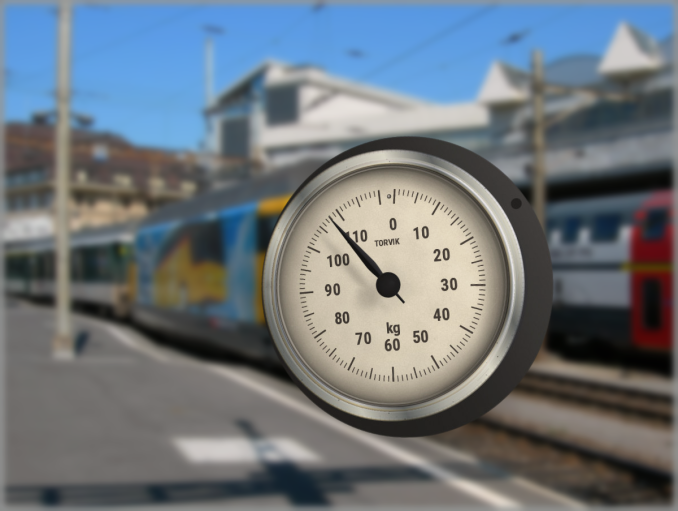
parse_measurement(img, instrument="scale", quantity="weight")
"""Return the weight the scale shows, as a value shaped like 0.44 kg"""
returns 108 kg
